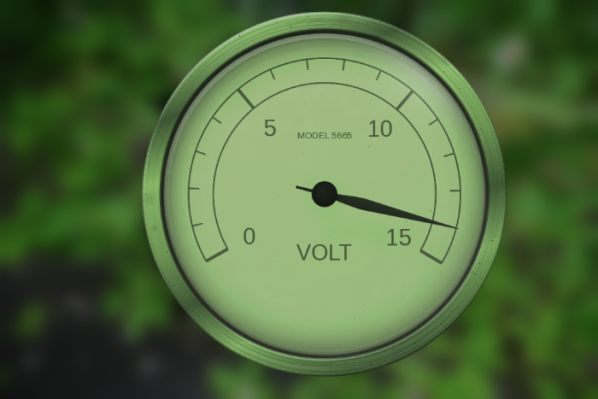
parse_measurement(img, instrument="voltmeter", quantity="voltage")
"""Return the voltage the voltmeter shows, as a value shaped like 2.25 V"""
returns 14 V
